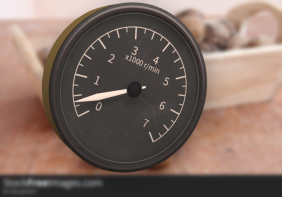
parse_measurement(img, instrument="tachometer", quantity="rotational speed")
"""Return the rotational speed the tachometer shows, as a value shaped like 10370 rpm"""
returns 375 rpm
